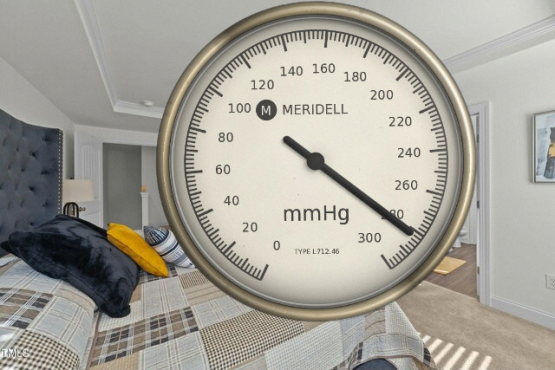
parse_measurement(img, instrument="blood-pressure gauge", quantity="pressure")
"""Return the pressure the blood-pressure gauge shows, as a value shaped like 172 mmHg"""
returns 282 mmHg
